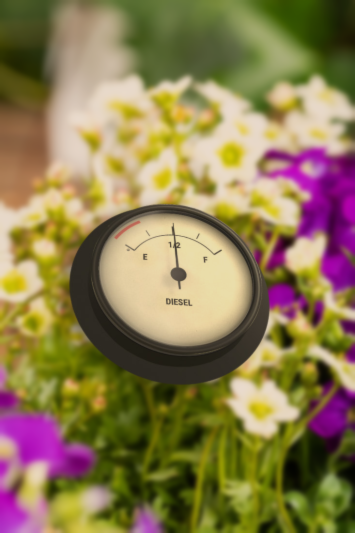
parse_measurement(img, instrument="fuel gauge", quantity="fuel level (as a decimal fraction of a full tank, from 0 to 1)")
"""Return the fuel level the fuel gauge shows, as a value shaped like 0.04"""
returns 0.5
